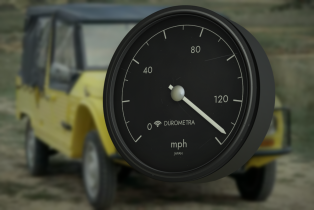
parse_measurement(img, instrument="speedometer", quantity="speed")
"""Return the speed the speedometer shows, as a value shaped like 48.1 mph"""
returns 135 mph
